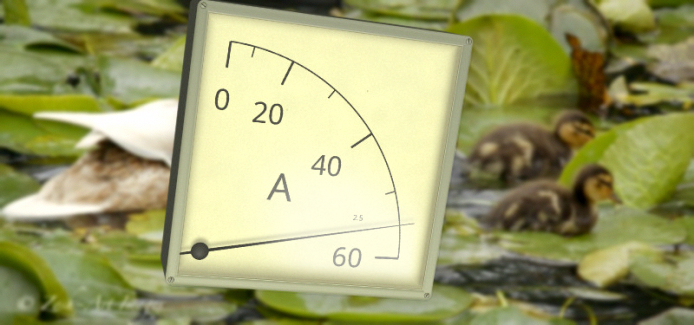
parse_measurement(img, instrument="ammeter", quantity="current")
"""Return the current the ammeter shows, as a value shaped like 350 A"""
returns 55 A
